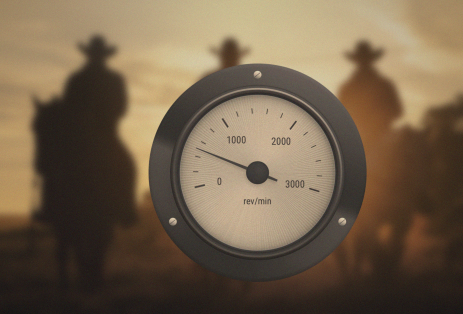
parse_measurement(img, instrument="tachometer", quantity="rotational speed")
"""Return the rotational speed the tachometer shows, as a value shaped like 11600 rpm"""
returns 500 rpm
